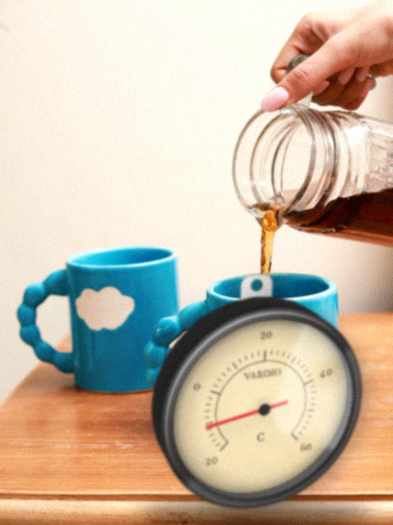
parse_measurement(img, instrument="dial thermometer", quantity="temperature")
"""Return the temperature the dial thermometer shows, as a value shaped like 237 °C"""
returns -10 °C
